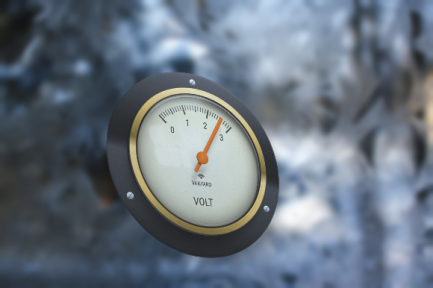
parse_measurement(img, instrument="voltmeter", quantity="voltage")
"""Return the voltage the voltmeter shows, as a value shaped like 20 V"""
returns 2.5 V
